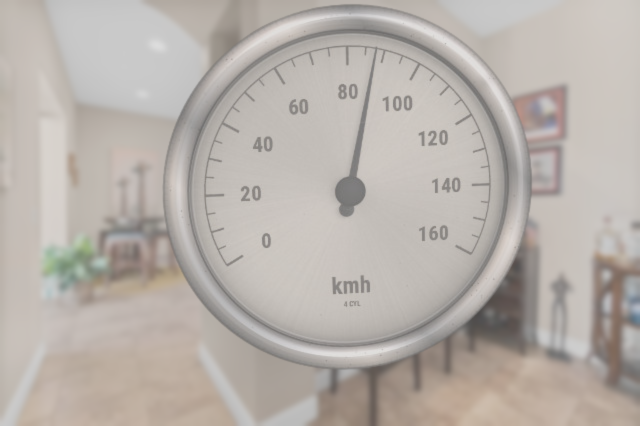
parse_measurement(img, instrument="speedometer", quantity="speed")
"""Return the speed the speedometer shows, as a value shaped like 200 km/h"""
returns 87.5 km/h
